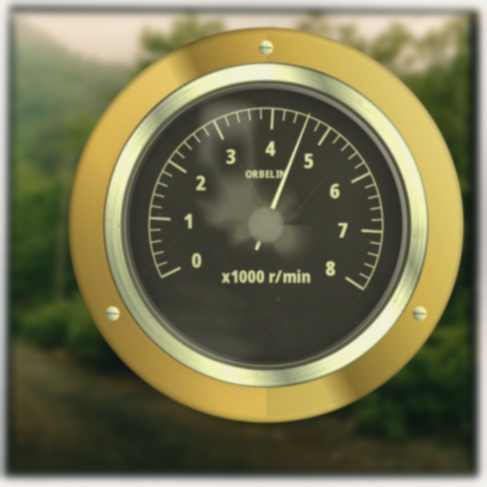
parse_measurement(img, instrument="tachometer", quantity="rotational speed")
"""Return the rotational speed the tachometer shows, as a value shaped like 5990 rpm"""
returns 4600 rpm
